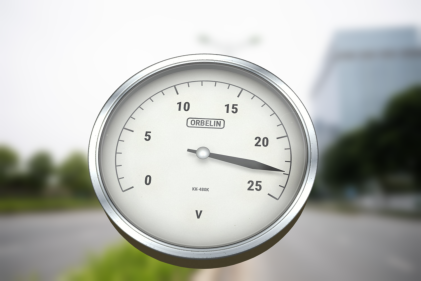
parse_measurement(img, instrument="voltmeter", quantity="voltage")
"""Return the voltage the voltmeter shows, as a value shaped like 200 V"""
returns 23 V
